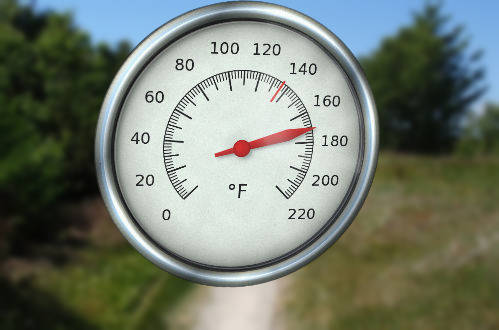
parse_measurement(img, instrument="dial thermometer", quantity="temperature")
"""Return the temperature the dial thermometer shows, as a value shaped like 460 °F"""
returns 170 °F
